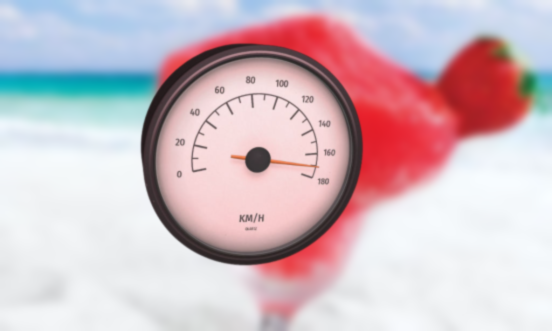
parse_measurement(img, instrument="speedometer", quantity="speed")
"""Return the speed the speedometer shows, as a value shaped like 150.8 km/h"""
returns 170 km/h
